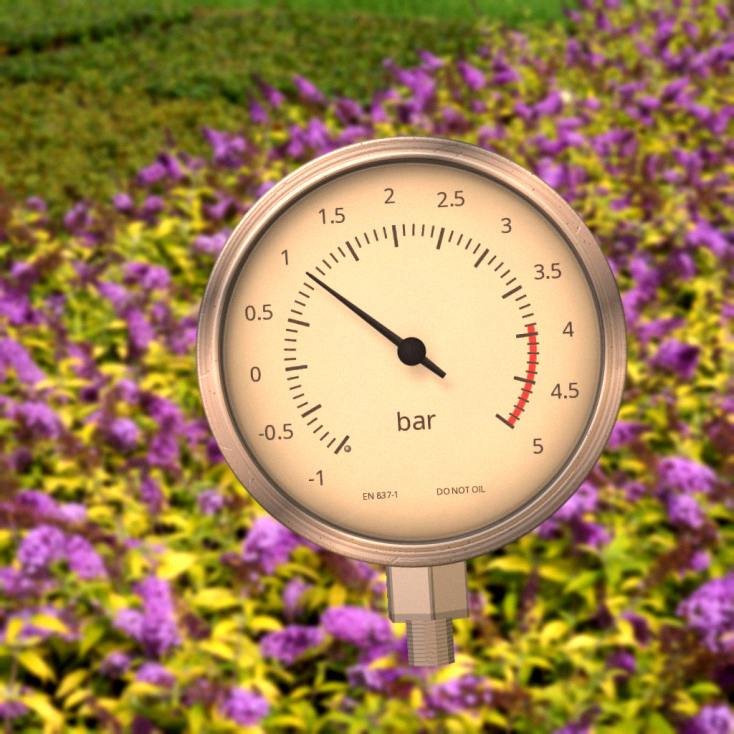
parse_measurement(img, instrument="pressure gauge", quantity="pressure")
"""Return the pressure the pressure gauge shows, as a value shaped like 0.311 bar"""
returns 1 bar
